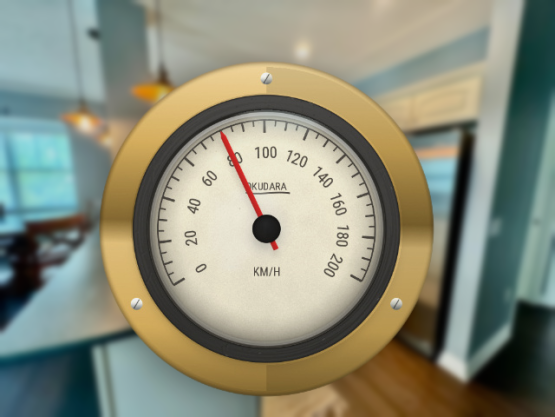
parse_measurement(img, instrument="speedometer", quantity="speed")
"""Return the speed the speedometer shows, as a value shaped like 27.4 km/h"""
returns 80 km/h
